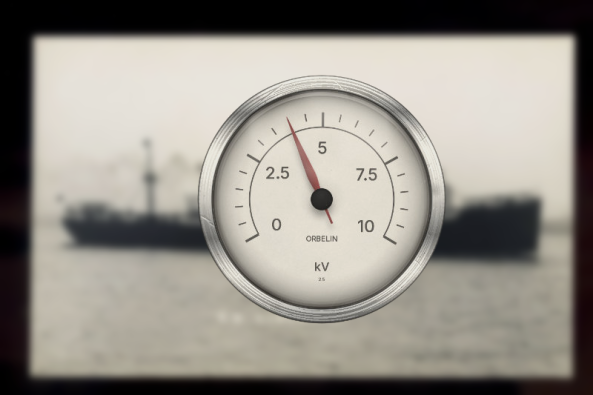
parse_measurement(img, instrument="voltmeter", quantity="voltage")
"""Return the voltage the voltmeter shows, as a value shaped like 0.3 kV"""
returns 4 kV
